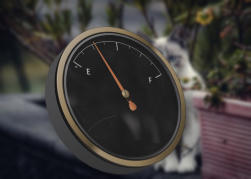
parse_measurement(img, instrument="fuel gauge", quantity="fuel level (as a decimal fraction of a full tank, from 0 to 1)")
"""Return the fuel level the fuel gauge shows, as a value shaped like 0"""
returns 0.25
